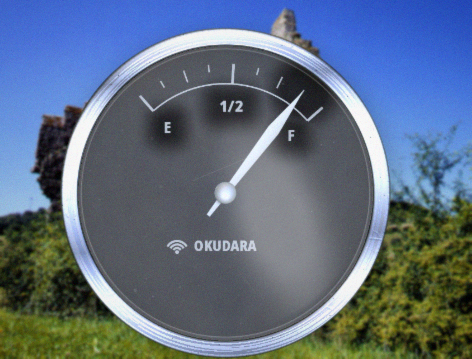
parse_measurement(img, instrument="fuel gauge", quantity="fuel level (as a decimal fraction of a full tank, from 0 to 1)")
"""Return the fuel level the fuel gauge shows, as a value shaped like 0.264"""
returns 0.875
